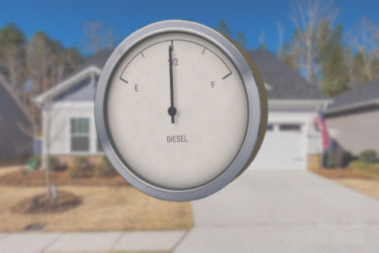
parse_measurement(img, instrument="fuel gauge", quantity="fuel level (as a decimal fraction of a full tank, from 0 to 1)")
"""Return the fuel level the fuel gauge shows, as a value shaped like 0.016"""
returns 0.5
